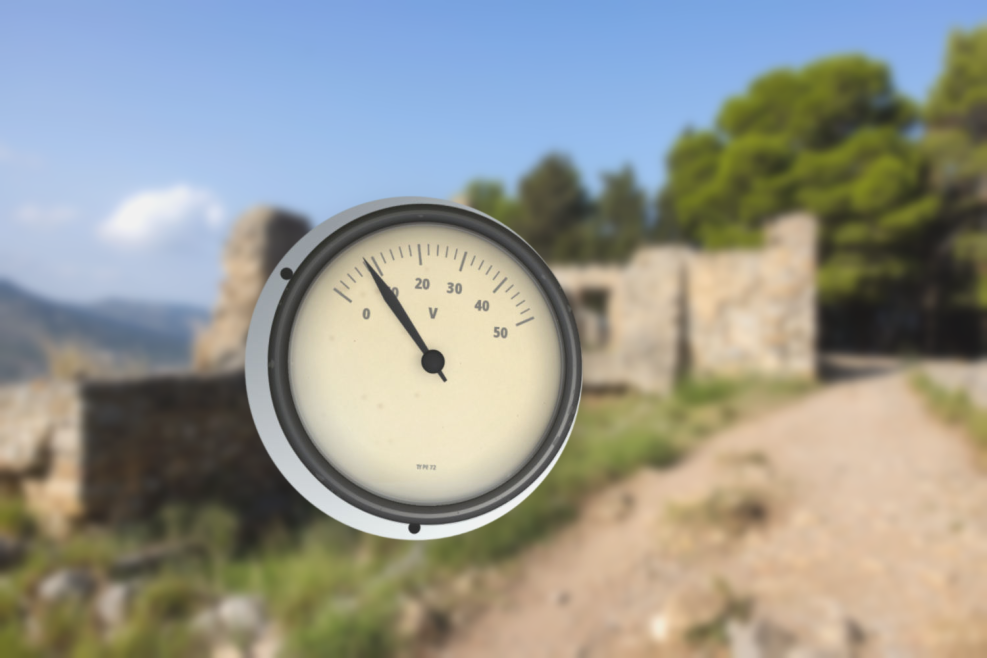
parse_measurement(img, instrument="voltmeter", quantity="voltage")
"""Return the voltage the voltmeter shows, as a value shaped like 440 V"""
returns 8 V
